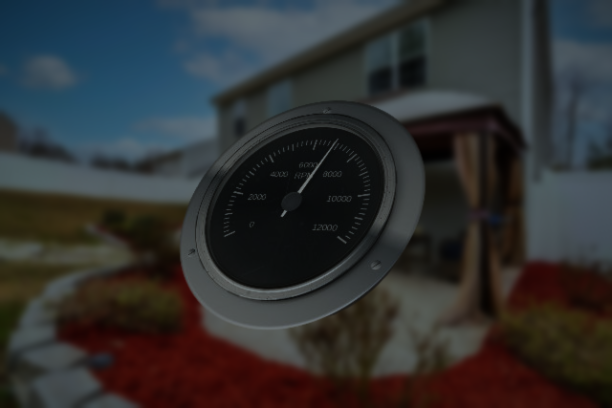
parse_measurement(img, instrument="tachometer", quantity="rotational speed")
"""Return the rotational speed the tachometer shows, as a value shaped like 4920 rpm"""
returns 7000 rpm
